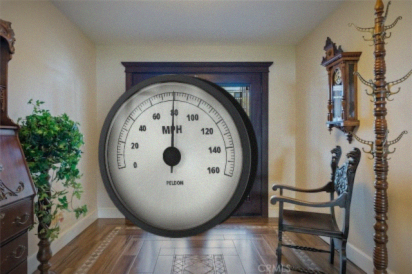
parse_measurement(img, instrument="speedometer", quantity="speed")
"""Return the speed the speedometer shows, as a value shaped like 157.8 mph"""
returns 80 mph
